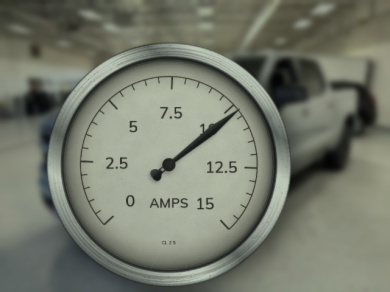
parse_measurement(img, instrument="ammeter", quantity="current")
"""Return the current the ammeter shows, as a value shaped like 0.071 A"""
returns 10.25 A
